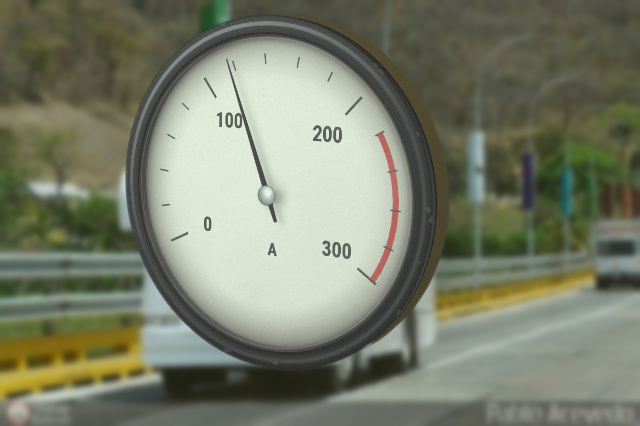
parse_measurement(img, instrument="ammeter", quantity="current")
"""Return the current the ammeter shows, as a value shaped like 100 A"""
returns 120 A
